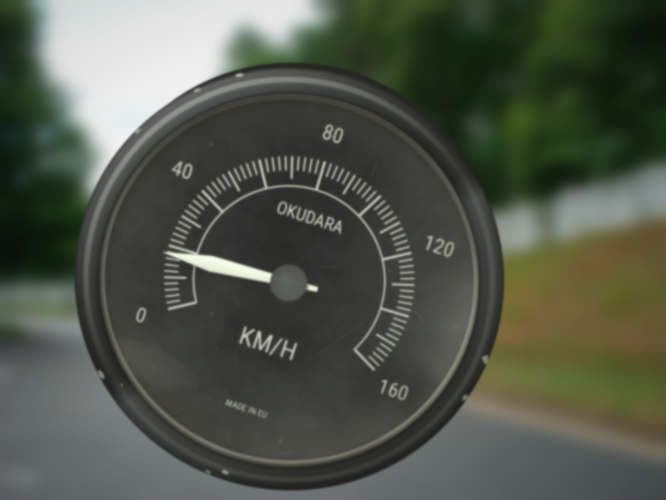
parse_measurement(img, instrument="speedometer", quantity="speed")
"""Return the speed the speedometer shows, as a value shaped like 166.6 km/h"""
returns 18 km/h
